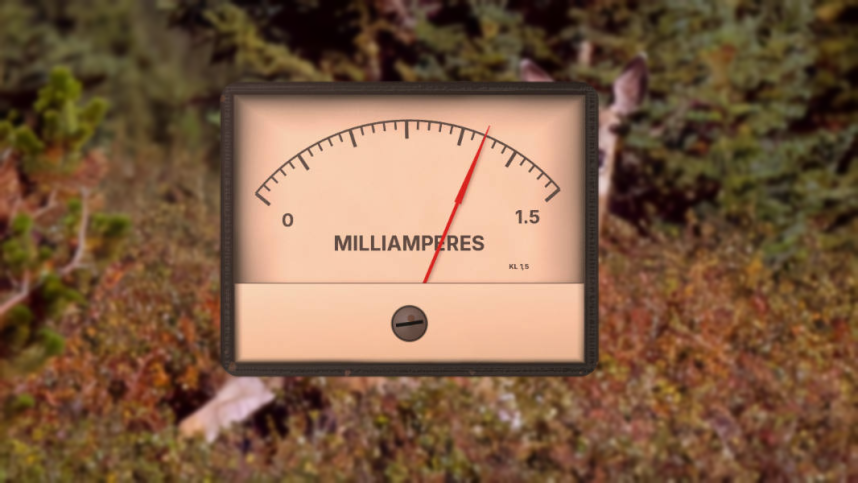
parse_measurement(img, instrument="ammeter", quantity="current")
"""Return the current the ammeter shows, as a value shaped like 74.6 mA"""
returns 1.1 mA
